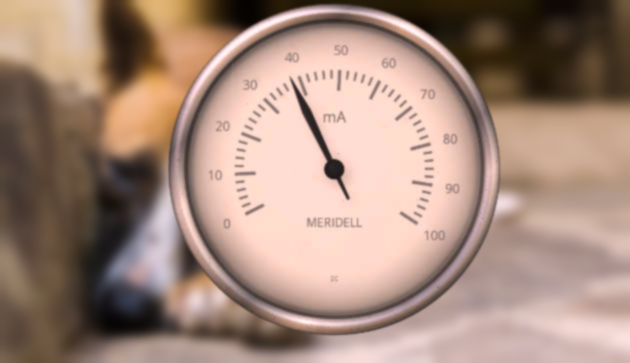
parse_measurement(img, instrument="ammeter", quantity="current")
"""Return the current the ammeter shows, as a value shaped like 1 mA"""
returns 38 mA
